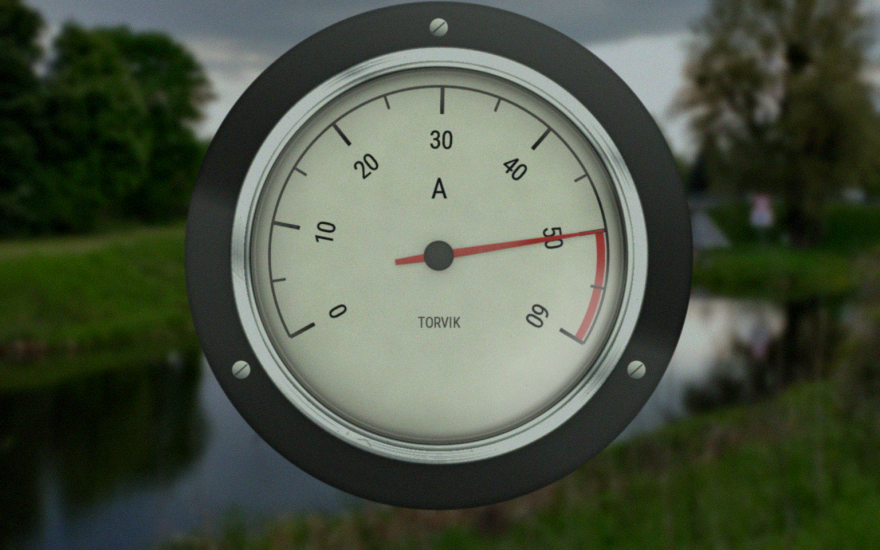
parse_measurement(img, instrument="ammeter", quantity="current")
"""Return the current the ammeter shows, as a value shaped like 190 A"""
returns 50 A
